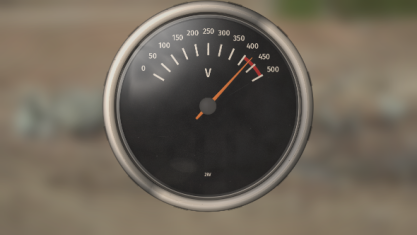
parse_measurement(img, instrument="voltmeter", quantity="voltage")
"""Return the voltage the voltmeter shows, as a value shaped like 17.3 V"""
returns 425 V
